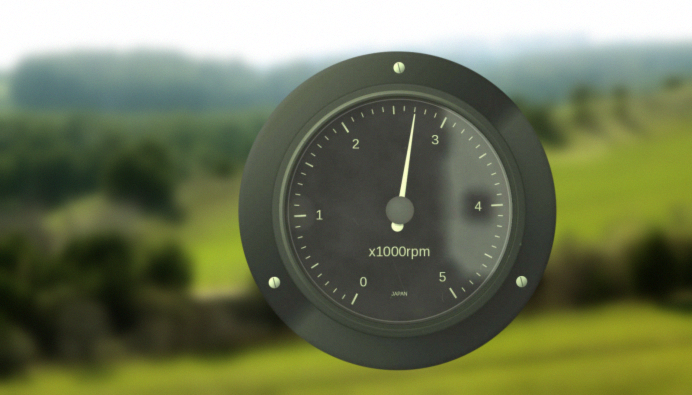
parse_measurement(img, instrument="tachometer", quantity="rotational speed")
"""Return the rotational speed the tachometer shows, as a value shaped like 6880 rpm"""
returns 2700 rpm
